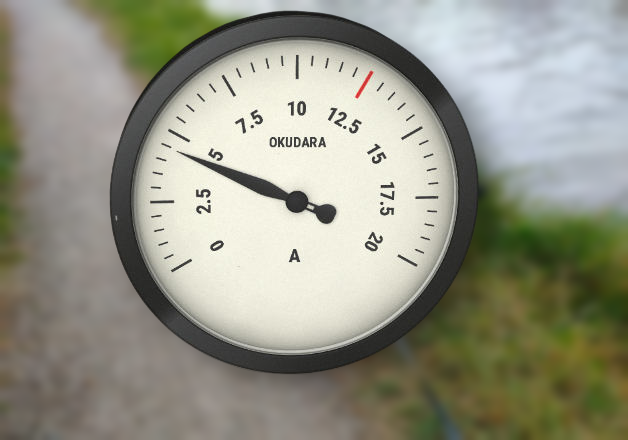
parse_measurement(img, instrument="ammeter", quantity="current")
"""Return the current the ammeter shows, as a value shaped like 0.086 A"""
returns 4.5 A
